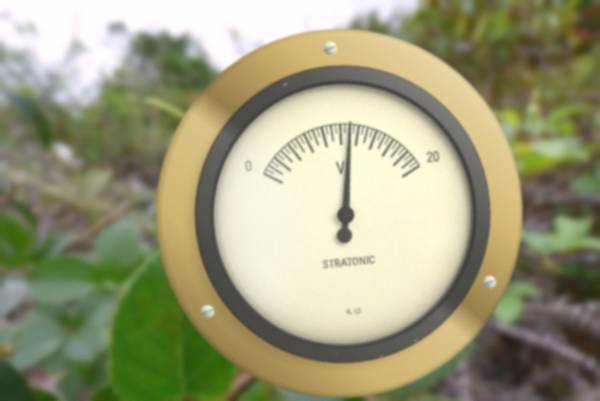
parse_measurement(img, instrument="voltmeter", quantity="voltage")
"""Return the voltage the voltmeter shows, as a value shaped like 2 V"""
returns 11 V
